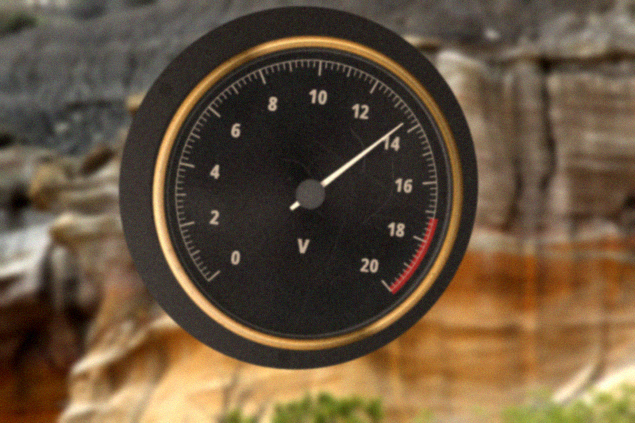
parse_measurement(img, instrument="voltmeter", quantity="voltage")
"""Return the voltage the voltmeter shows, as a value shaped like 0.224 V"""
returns 13.6 V
